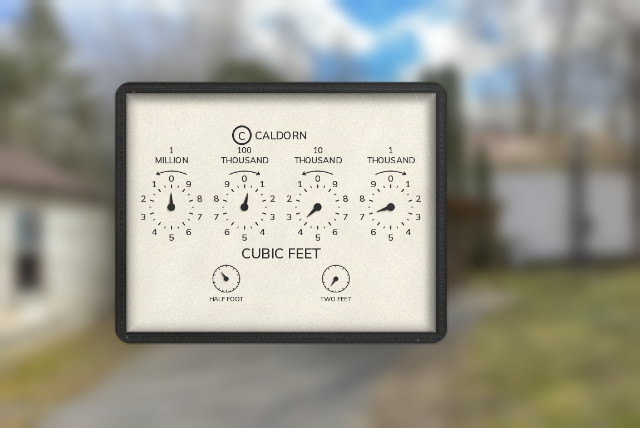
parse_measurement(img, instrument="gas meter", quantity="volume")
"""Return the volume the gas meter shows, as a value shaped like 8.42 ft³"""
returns 3700 ft³
